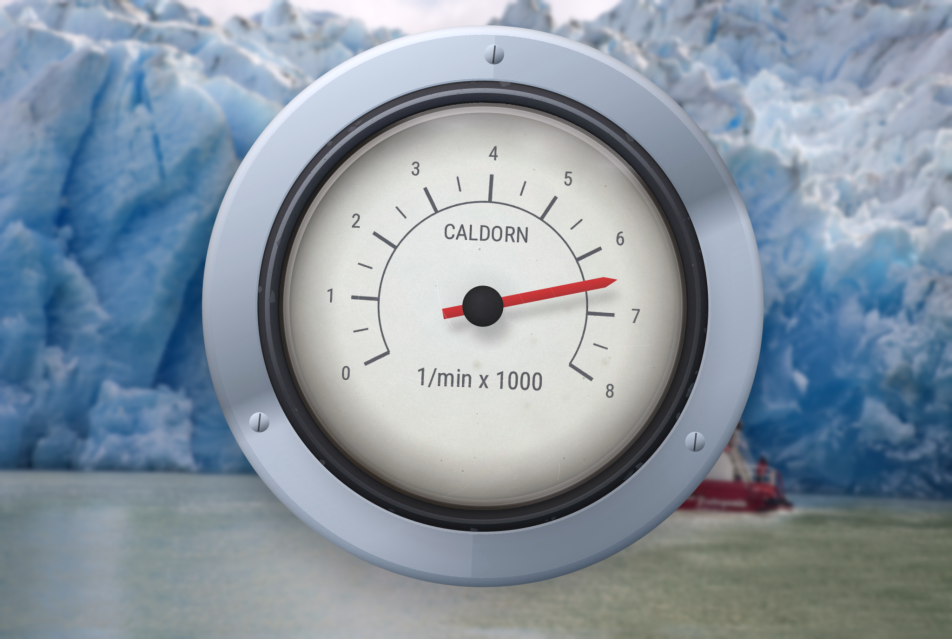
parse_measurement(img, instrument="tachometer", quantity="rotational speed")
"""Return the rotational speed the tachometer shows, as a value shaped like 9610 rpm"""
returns 6500 rpm
